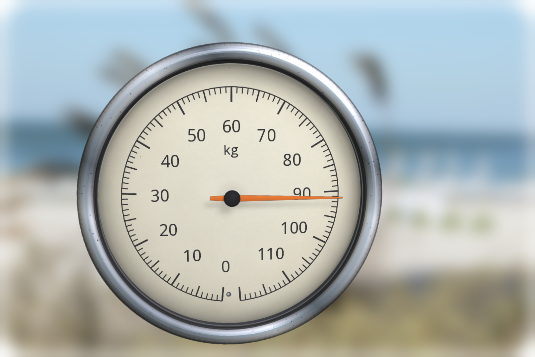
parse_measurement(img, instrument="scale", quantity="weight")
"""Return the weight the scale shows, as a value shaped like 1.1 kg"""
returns 91 kg
